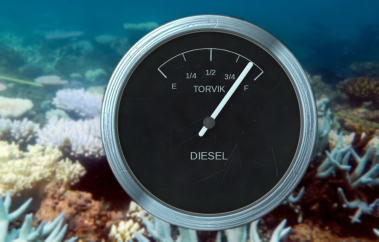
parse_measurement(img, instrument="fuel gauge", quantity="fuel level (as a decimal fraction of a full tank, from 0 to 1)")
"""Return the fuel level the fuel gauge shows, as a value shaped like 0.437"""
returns 0.875
